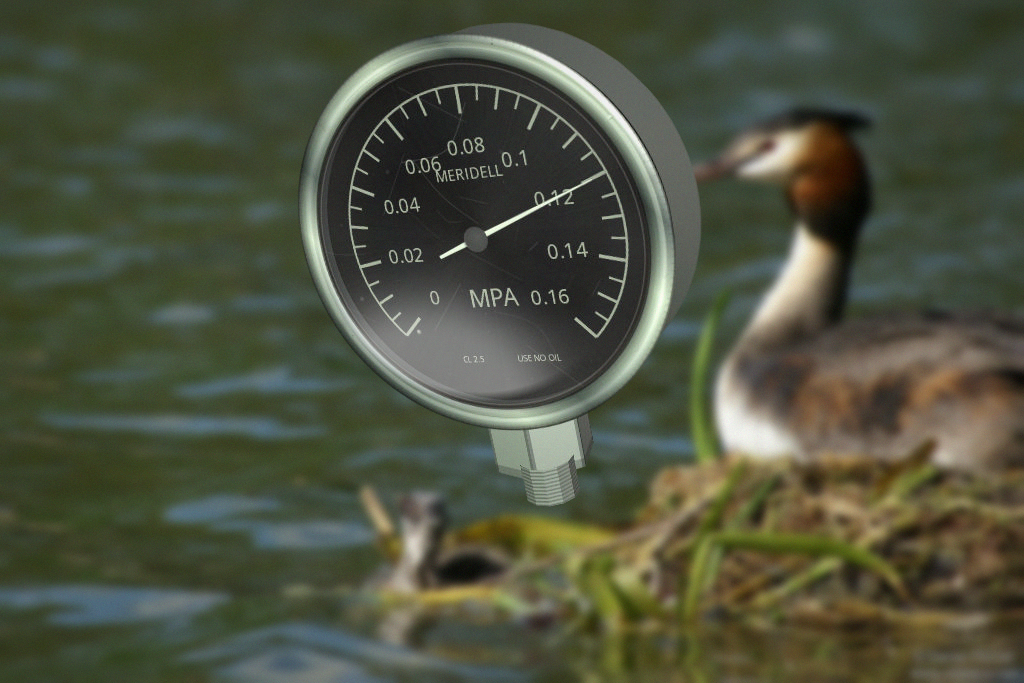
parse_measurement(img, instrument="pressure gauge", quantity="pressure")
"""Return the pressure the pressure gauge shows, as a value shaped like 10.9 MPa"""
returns 0.12 MPa
